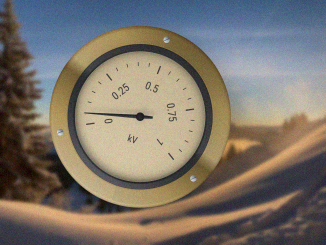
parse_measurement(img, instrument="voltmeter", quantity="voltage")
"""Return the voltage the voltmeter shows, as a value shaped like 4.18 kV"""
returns 0.05 kV
